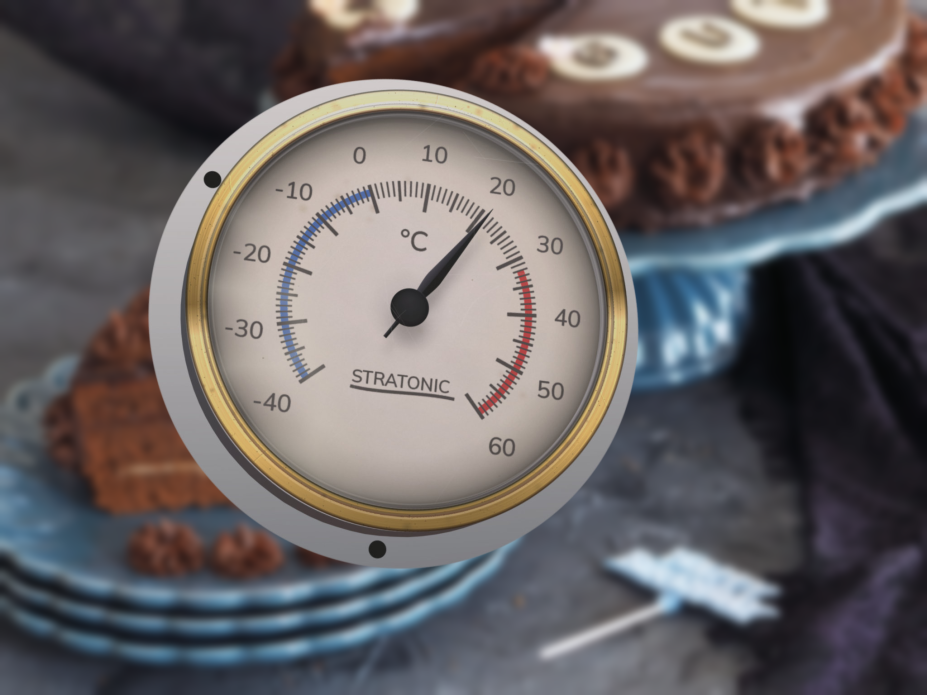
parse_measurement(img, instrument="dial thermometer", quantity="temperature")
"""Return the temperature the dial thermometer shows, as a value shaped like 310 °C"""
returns 21 °C
